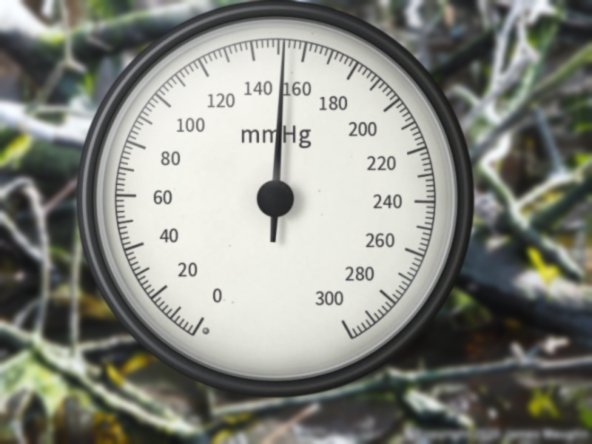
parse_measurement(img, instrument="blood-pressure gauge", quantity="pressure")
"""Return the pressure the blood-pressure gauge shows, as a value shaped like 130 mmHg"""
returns 152 mmHg
